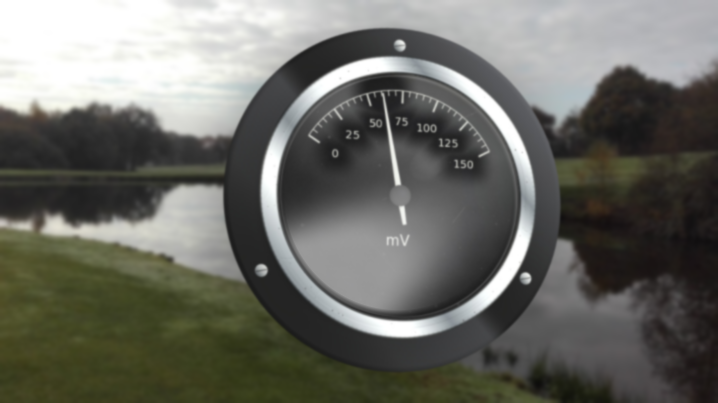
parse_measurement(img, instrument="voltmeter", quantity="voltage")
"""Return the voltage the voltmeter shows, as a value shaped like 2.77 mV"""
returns 60 mV
